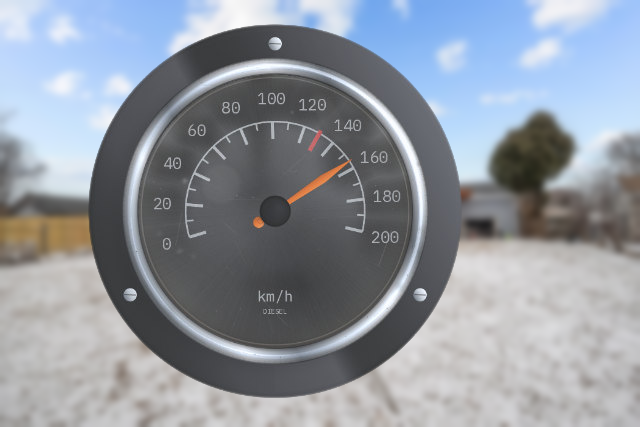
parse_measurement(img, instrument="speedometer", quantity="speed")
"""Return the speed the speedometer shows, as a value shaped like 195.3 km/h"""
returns 155 km/h
